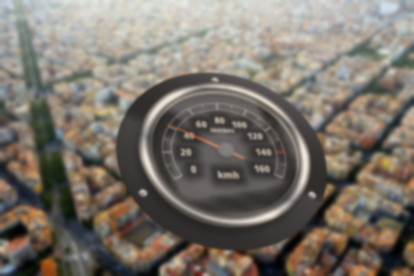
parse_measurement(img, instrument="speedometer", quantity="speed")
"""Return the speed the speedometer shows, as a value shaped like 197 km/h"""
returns 40 km/h
